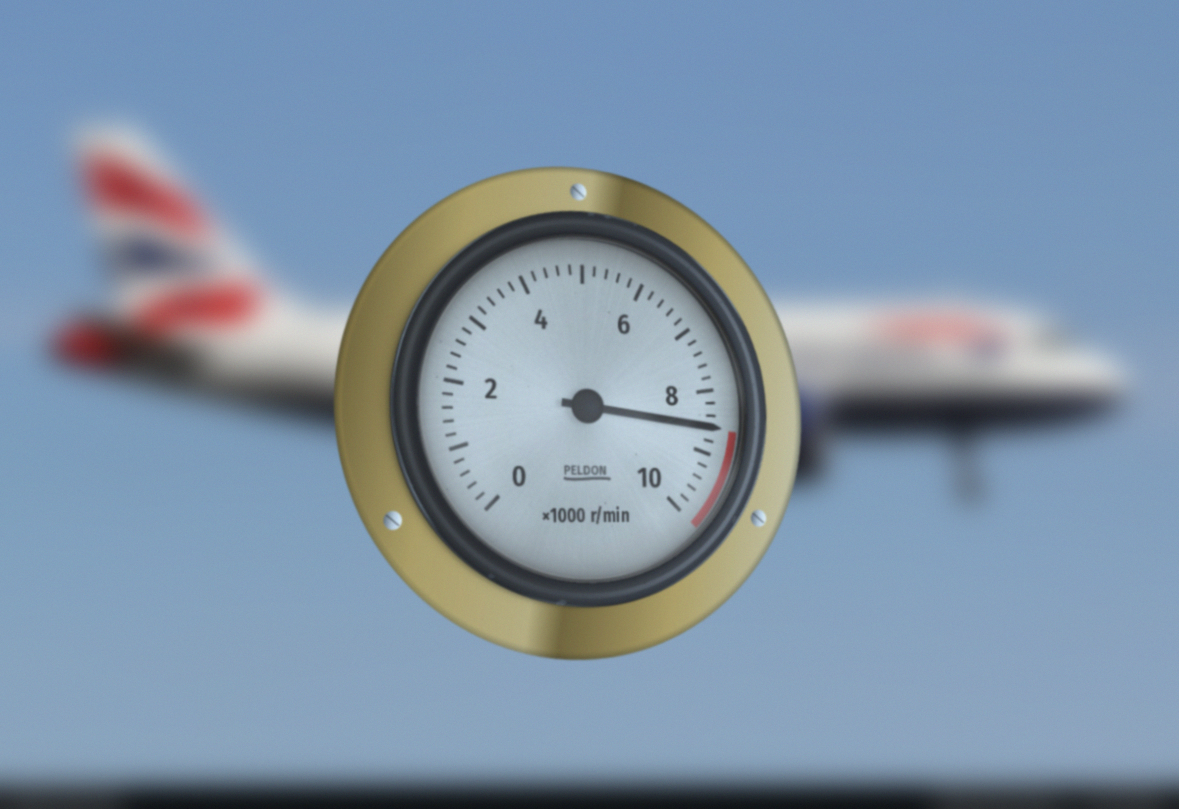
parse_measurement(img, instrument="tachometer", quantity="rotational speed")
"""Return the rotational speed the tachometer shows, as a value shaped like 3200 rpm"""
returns 8600 rpm
